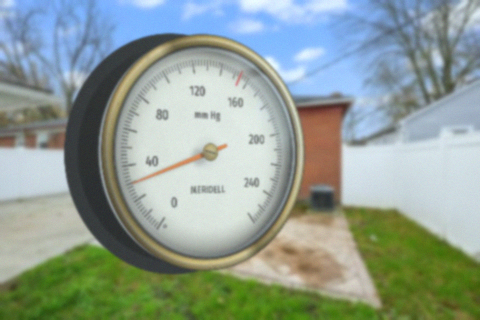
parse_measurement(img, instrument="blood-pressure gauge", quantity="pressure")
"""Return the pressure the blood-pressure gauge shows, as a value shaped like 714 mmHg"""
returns 30 mmHg
